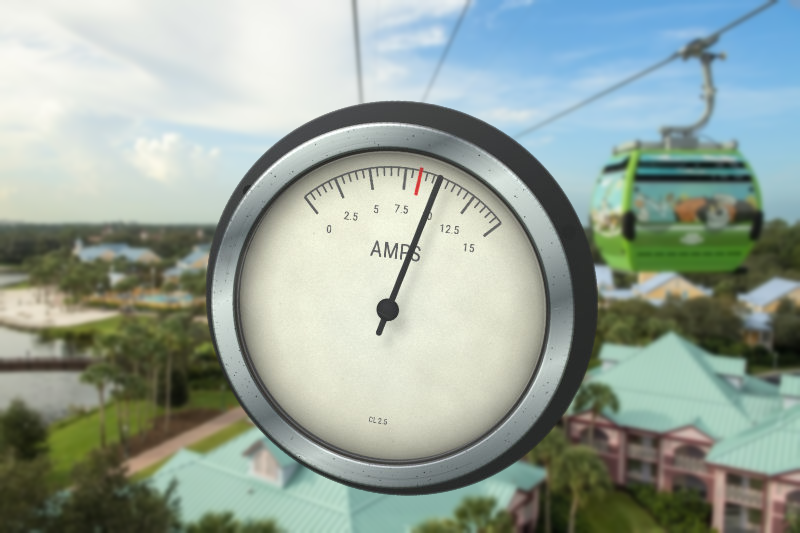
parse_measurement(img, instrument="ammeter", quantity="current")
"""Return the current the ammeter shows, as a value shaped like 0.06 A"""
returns 10 A
